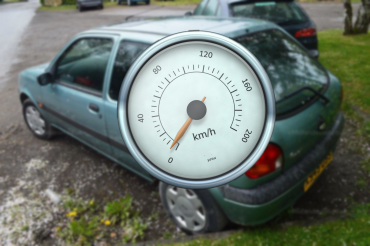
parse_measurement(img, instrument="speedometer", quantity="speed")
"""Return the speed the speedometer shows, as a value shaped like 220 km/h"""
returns 5 km/h
